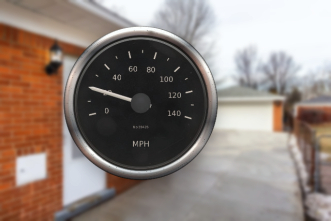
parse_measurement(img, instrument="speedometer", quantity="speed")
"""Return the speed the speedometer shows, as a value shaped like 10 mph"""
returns 20 mph
